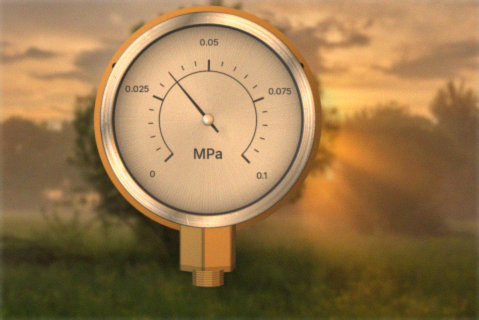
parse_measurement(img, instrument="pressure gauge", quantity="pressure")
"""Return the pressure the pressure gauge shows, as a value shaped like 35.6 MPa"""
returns 0.035 MPa
